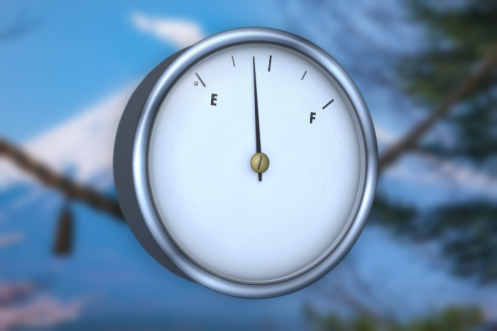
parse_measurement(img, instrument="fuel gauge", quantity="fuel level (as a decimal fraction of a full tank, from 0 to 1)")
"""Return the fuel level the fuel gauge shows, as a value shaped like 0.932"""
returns 0.375
